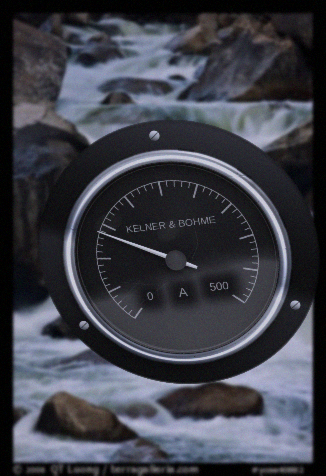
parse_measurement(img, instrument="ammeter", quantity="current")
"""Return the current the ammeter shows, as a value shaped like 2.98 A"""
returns 140 A
